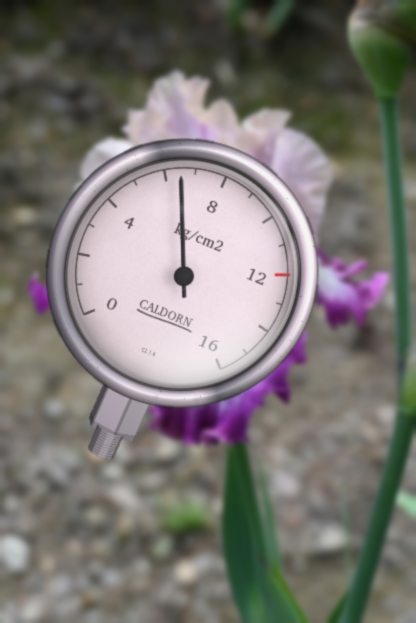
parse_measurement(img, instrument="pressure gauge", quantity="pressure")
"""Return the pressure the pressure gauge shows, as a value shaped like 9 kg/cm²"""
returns 6.5 kg/cm²
